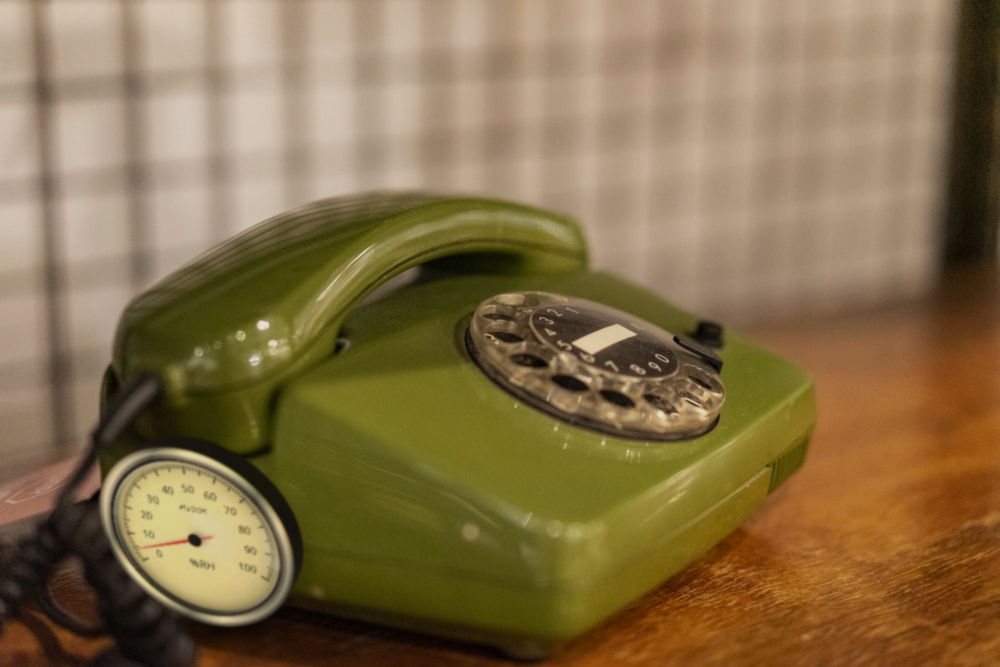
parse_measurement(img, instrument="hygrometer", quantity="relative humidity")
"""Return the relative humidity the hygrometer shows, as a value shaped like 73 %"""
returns 5 %
